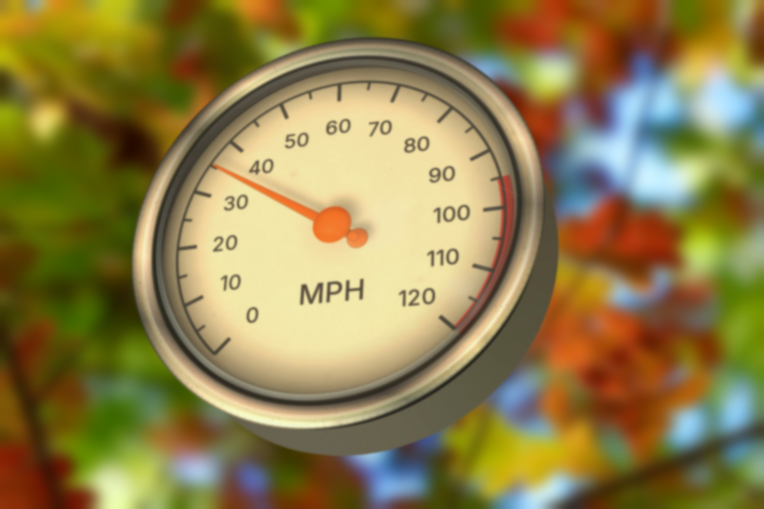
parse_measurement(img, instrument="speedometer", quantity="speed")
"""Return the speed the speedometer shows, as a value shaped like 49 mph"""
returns 35 mph
